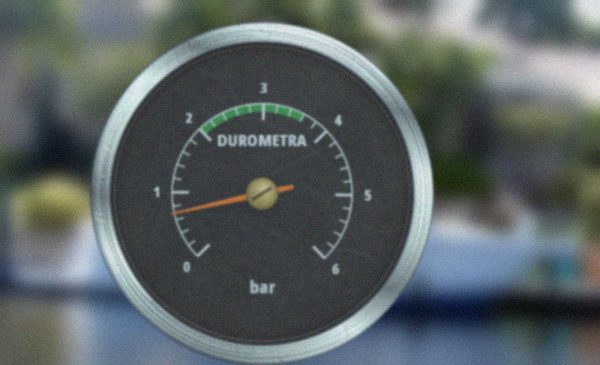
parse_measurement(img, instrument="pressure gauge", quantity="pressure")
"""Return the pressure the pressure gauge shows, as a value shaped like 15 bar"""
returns 0.7 bar
